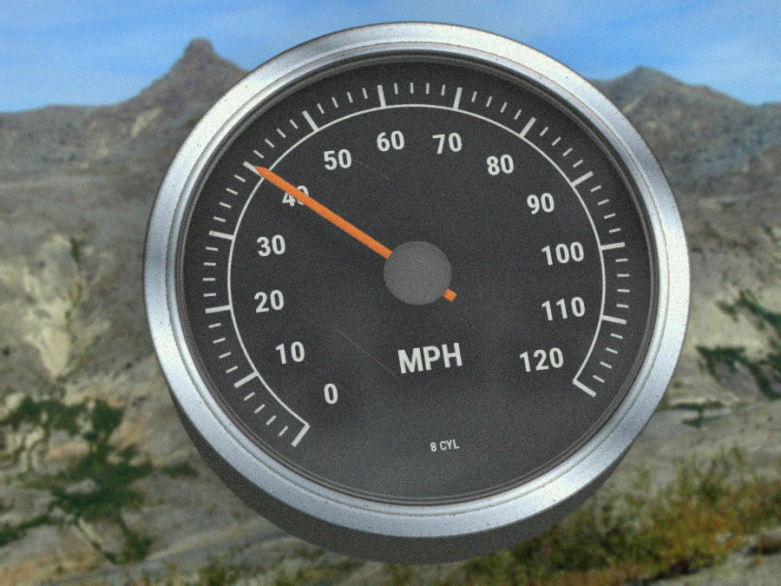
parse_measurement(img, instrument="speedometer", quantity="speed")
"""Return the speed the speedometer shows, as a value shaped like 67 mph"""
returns 40 mph
